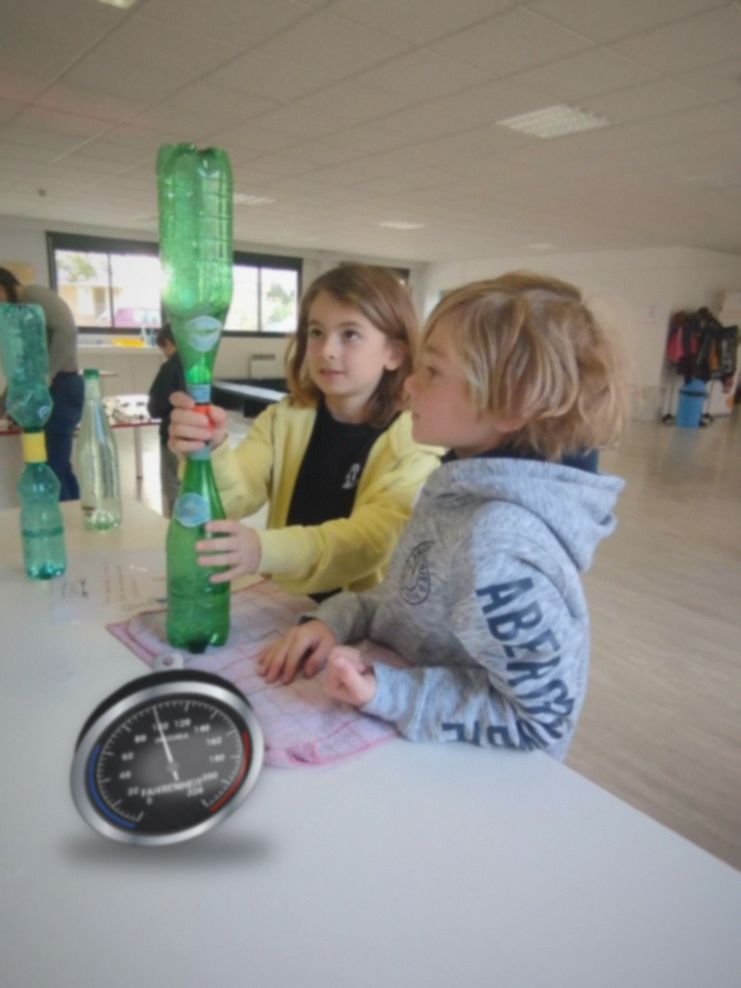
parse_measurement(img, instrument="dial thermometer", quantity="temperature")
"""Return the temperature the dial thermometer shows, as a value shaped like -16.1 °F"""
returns 100 °F
